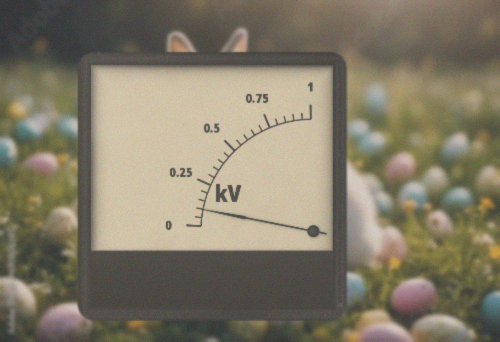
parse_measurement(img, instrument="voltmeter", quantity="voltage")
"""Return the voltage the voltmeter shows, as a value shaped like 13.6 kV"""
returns 0.1 kV
